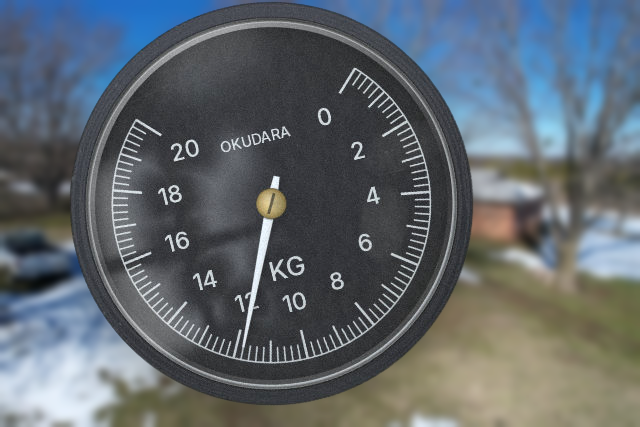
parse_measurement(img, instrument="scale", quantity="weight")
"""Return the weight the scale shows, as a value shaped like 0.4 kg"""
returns 11.8 kg
